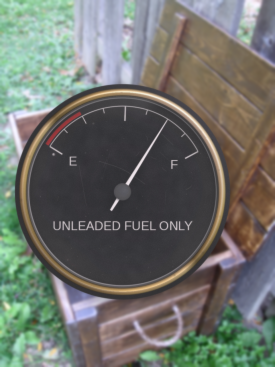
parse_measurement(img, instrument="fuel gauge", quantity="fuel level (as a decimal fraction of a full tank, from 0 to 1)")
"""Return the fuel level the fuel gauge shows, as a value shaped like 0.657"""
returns 0.75
